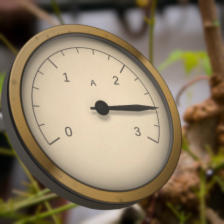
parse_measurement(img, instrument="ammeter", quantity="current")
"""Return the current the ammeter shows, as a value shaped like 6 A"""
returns 2.6 A
